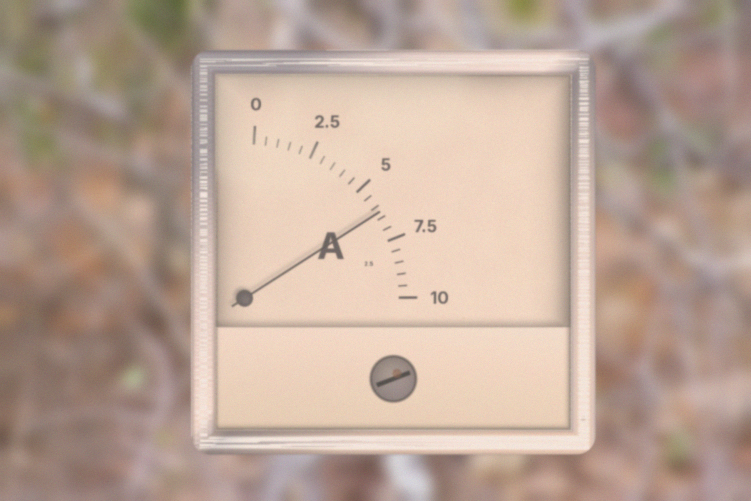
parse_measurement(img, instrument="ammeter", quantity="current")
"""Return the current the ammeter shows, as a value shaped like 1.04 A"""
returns 6.25 A
